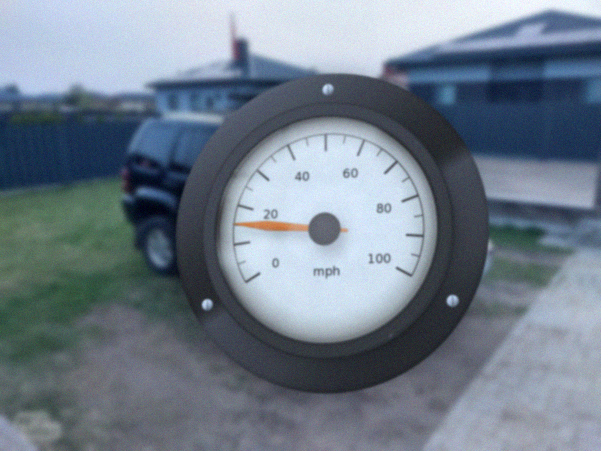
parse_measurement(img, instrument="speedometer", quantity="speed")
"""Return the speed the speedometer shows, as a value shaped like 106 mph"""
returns 15 mph
